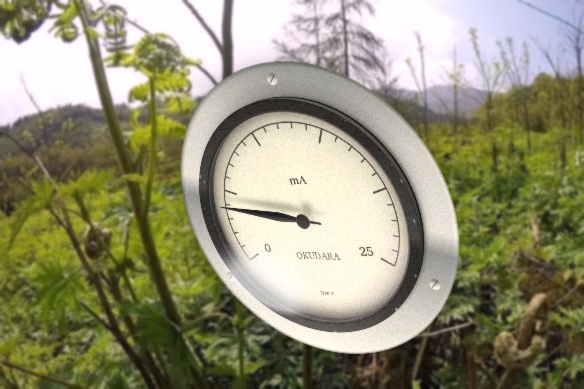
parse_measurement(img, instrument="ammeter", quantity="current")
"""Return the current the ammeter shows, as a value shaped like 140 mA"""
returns 4 mA
